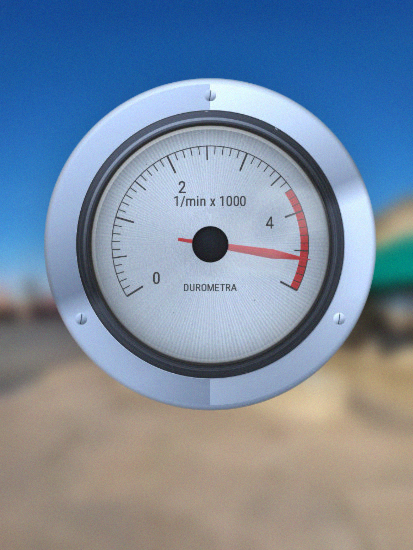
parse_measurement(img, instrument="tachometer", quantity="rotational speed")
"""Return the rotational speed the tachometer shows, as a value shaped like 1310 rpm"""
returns 4600 rpm
